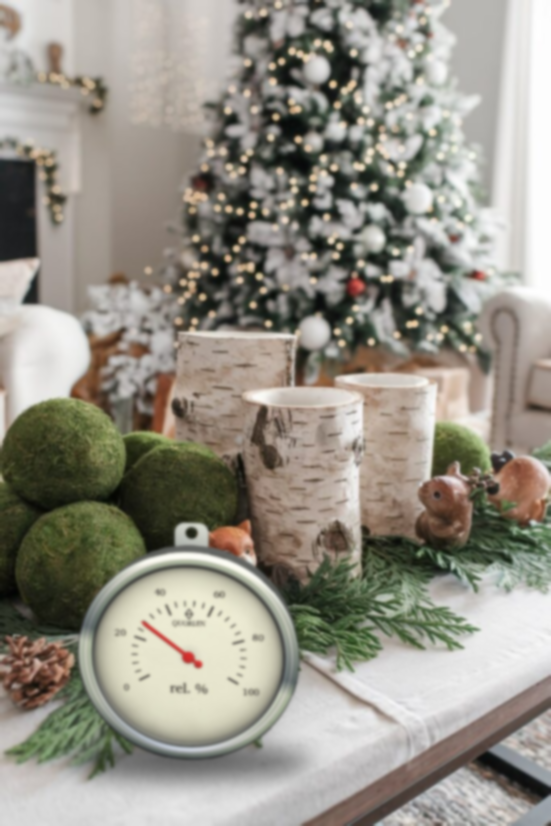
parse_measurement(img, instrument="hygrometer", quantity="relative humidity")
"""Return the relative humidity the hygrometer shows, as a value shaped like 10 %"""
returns 28 %
